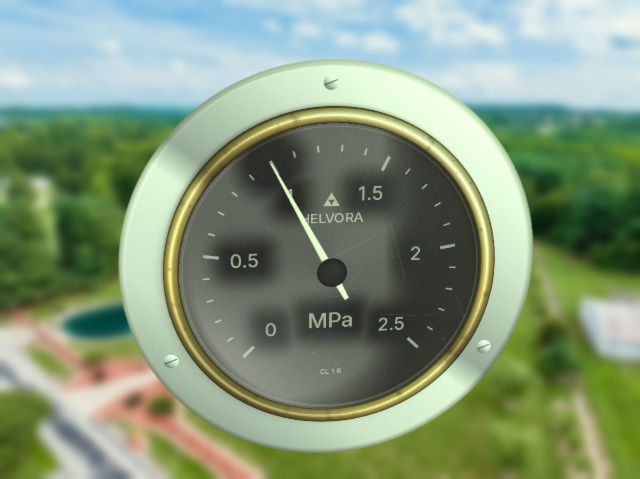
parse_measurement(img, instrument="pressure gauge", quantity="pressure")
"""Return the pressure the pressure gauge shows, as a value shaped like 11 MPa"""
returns 1 MPa
